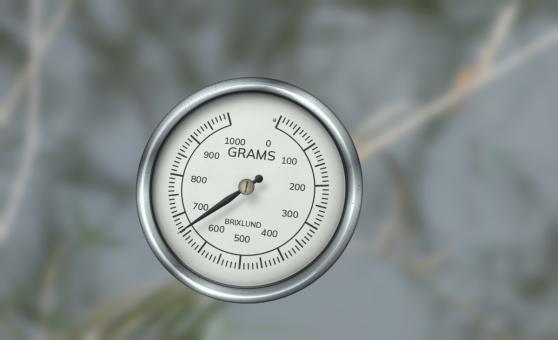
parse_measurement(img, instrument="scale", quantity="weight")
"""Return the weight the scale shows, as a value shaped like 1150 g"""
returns 660 g
